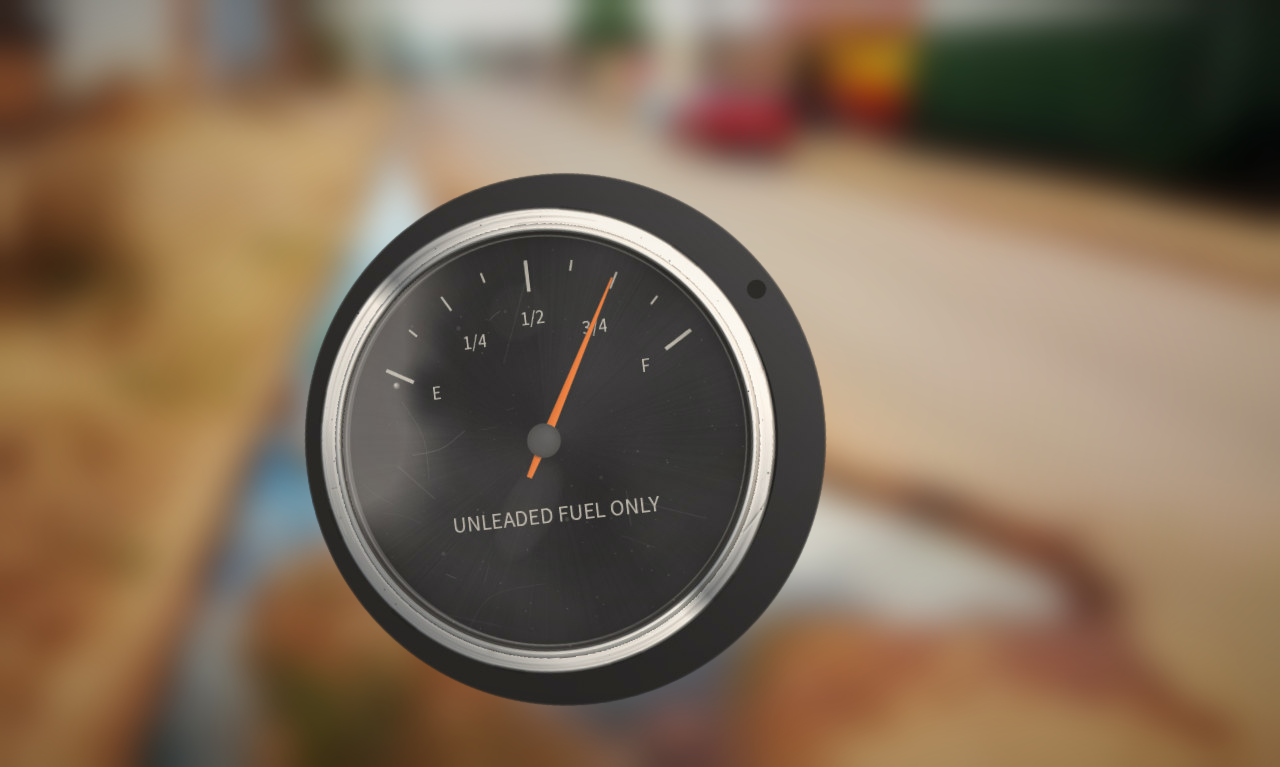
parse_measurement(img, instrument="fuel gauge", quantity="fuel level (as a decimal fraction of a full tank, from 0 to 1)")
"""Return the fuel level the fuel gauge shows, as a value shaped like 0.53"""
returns 0.75
